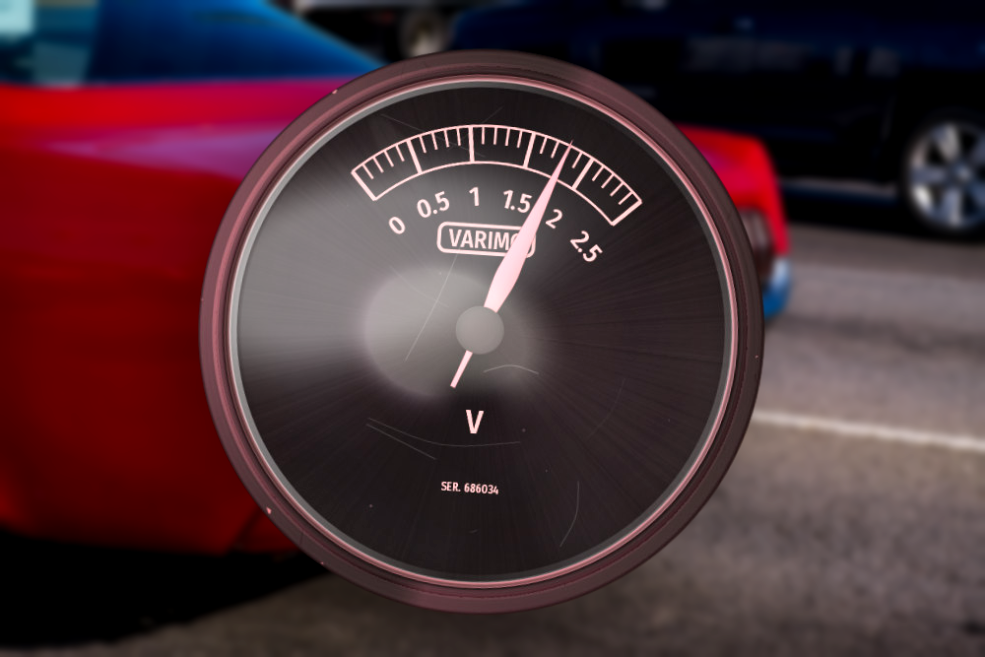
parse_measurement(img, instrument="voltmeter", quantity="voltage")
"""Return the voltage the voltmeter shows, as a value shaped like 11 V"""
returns 1.8 V
